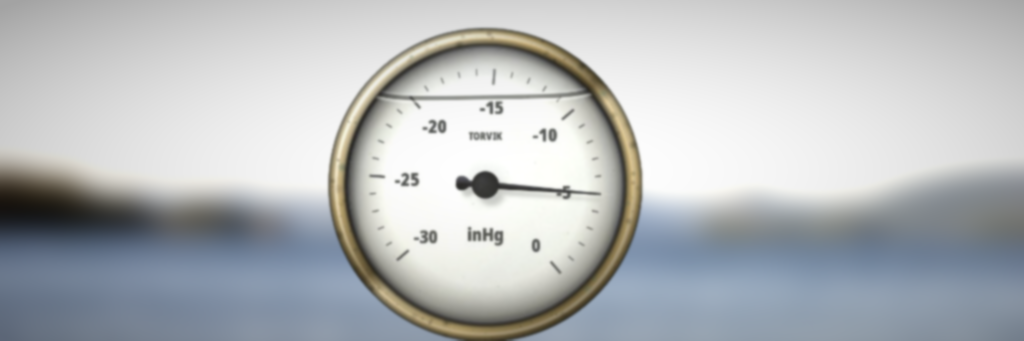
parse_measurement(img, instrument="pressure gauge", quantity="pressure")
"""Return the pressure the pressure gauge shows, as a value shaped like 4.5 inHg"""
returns -5 inHg
